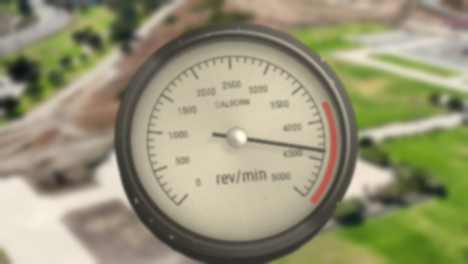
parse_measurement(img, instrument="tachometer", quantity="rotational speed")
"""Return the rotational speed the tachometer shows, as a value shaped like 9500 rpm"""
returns 4400 rpm
